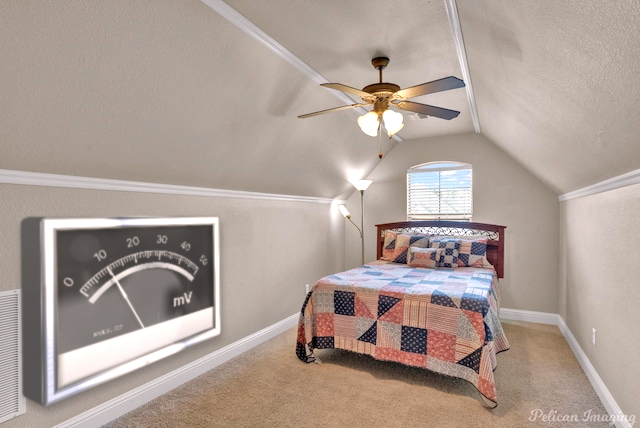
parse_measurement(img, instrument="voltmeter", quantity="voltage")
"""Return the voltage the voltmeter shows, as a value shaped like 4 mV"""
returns 10 mV
